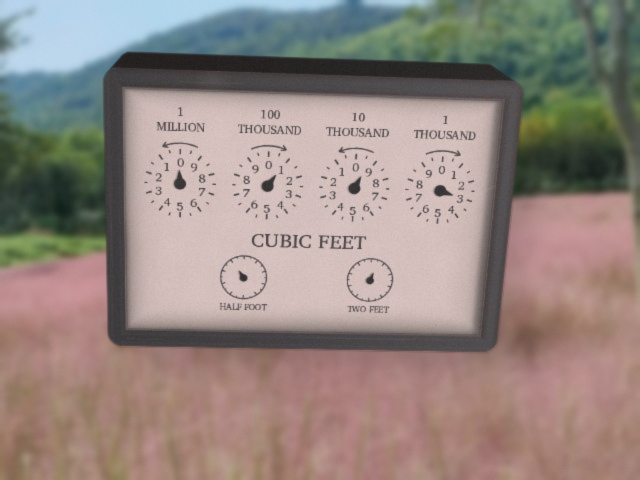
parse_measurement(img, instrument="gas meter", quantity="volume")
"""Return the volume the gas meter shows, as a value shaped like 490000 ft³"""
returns 9300 ft³
